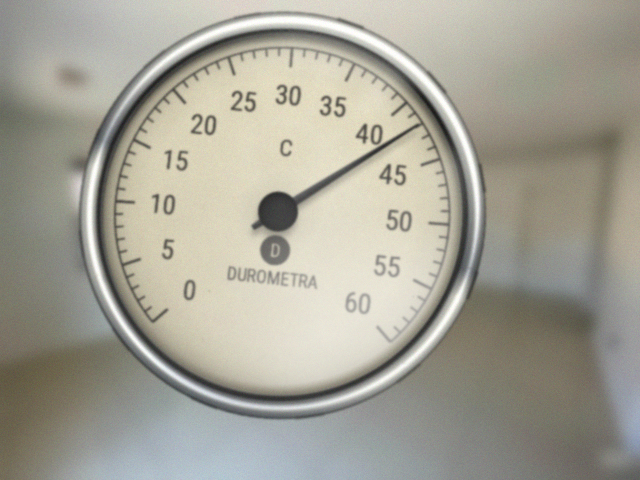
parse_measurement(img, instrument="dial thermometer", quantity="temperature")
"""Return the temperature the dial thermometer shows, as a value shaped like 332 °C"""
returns 42 °C
